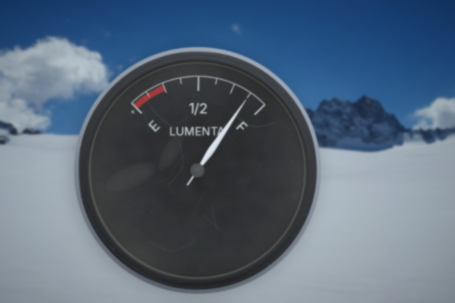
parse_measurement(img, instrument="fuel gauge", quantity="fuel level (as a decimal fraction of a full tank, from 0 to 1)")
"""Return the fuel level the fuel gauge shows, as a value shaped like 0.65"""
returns 0.875
